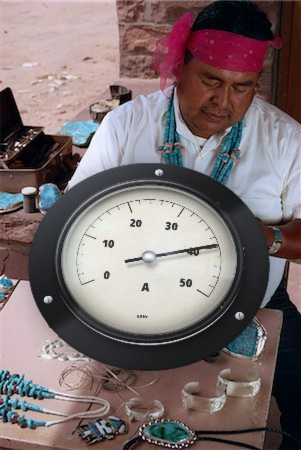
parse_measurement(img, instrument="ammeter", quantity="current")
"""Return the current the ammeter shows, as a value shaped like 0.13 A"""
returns 40 A
